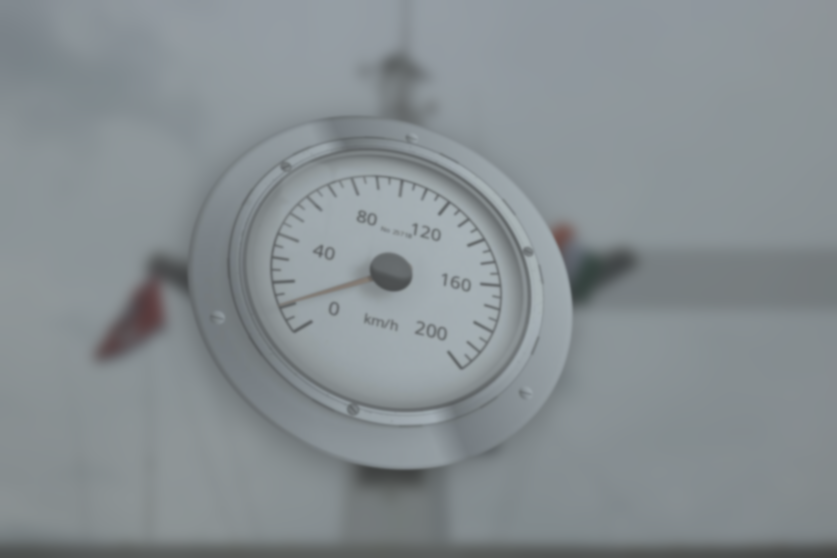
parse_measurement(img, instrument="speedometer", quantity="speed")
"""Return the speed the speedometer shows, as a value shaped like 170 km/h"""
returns 10 km/h
